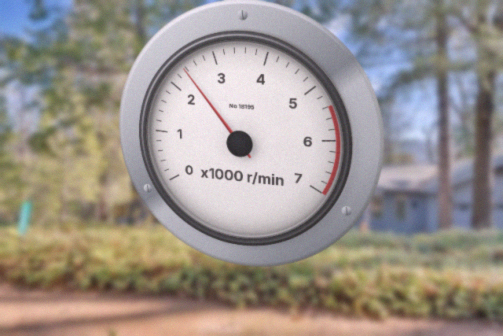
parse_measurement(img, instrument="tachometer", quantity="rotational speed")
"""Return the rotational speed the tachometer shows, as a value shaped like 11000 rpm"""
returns 2400 rpm
